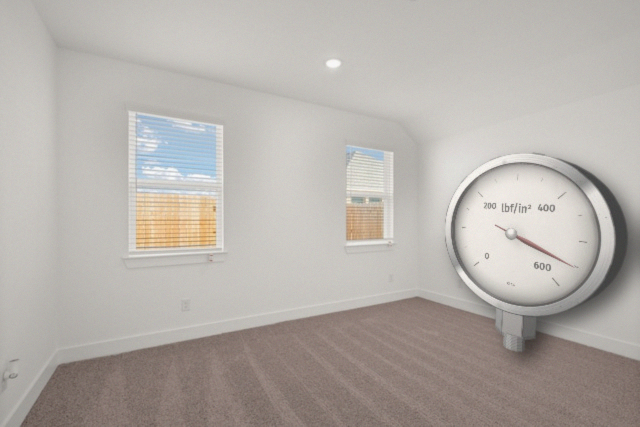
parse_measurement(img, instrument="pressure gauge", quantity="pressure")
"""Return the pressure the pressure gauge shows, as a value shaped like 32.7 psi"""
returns 550 psi
